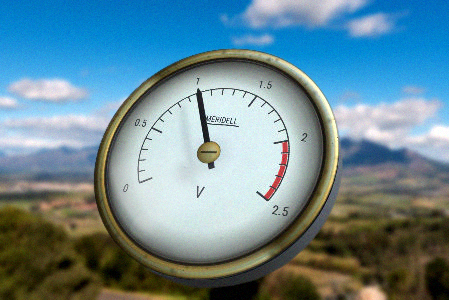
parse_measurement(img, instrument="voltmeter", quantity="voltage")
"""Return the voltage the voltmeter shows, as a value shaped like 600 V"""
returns 1 V
